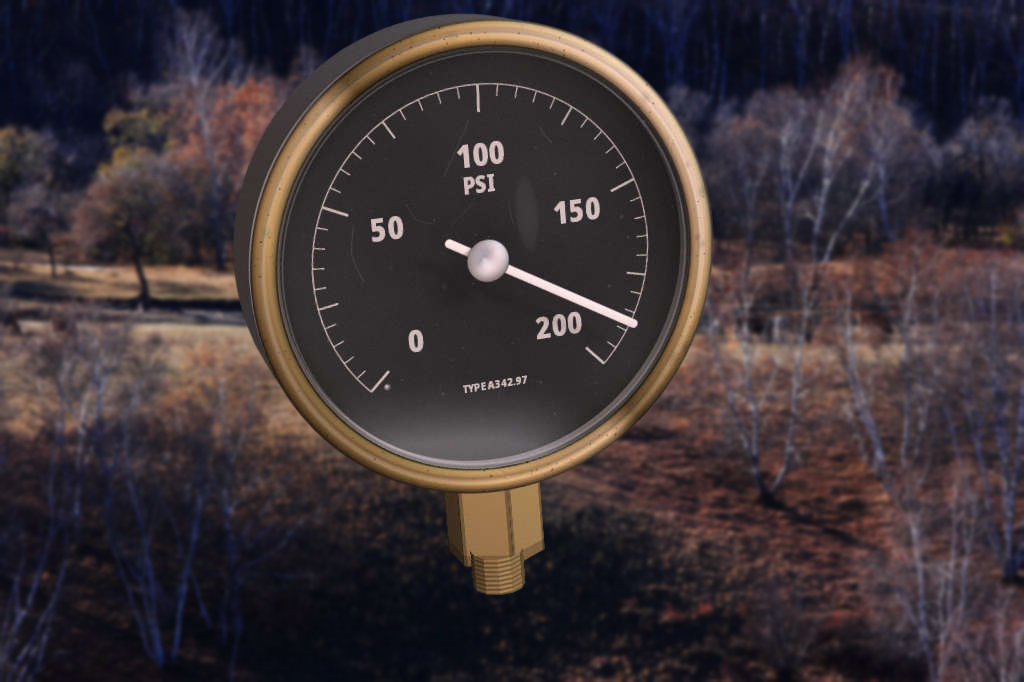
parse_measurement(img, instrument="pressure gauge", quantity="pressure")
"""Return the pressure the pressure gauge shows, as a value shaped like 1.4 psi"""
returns 187.5 psi
